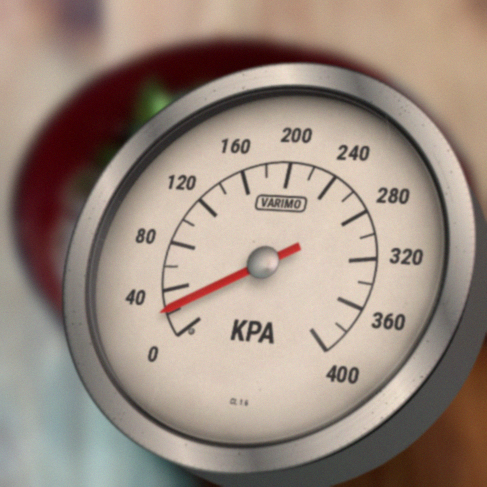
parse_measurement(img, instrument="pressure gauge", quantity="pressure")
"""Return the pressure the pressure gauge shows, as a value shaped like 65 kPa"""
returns 20 kPa
